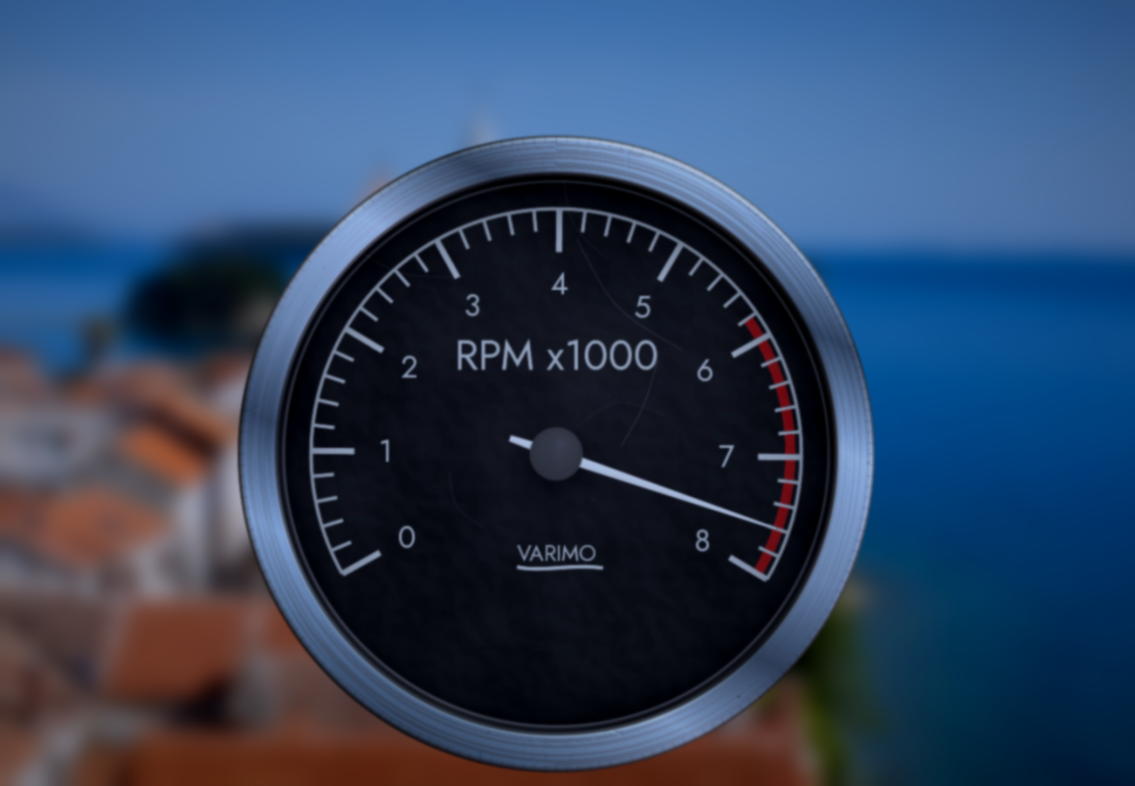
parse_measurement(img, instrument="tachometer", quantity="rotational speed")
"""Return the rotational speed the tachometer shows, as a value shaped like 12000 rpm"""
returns 7600 rpm
